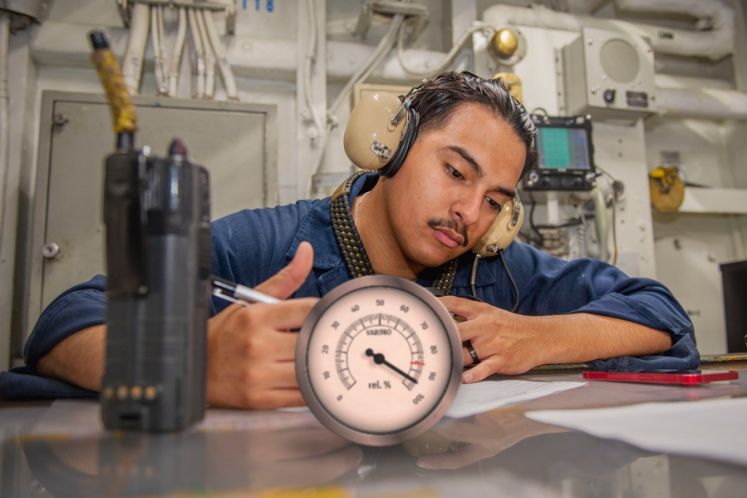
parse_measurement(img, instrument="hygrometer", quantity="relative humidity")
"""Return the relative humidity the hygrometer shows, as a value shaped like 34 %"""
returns 95 %
